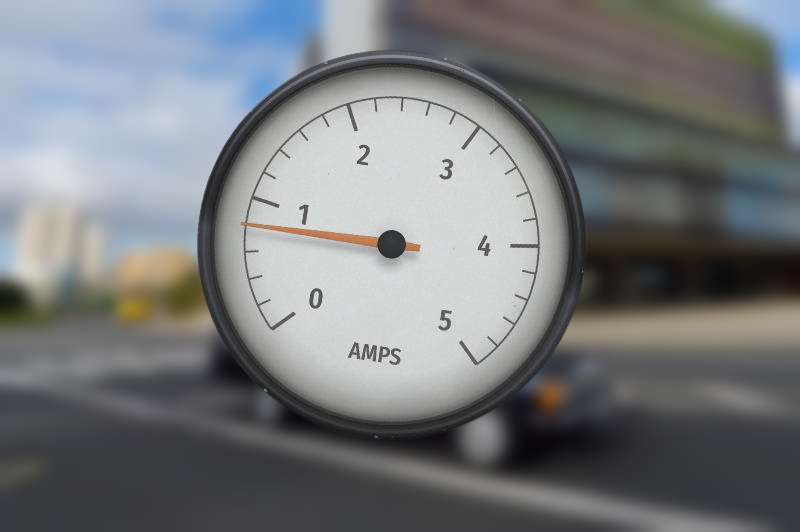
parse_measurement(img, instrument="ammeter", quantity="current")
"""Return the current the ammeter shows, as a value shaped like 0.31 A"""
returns 0.8 A
